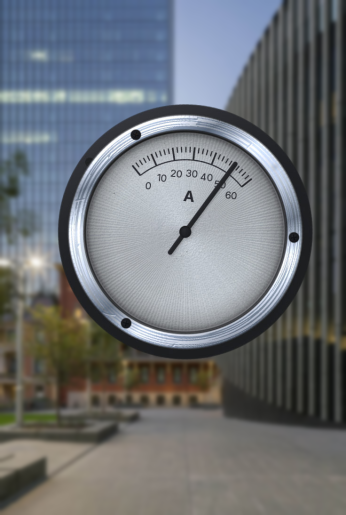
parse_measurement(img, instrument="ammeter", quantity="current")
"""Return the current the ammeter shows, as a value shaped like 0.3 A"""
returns 50 A
